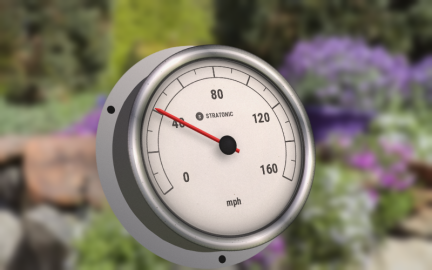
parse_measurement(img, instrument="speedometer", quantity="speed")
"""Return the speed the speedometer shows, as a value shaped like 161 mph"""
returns 40 mph
